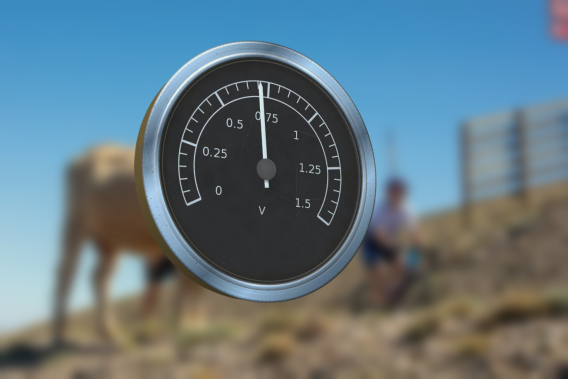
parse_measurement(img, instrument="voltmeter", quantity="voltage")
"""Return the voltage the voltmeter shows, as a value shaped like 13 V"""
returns 0.7 V
